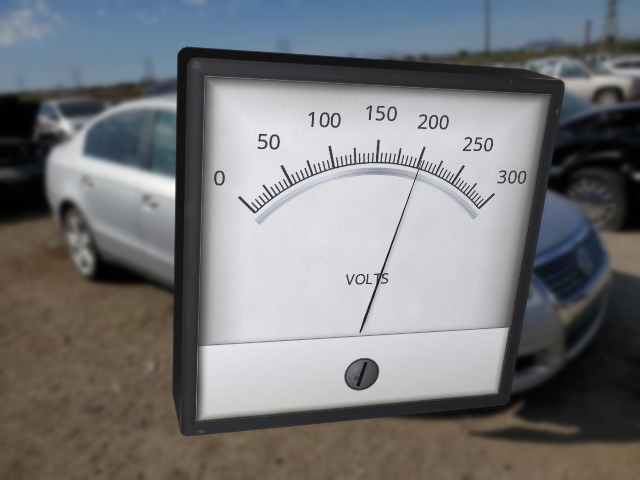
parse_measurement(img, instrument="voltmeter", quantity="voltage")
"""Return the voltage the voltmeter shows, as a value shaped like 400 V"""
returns 200 V
